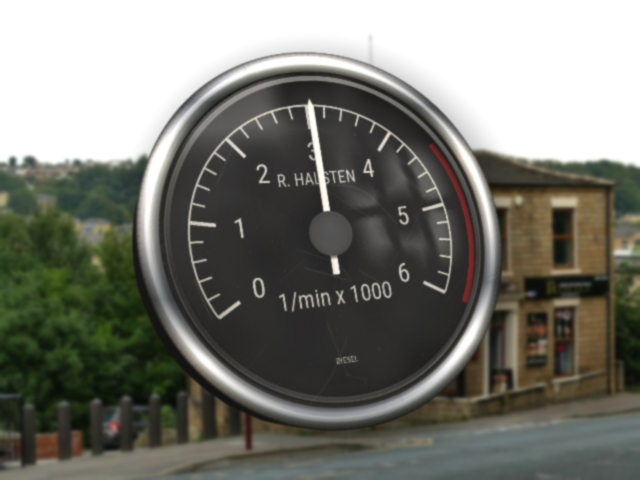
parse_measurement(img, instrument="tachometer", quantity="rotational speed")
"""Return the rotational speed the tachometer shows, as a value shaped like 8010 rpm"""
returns 3000 rpm
